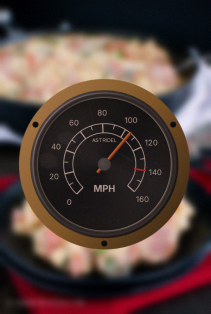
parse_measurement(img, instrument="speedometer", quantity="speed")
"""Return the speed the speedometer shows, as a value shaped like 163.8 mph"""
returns 105 mph
